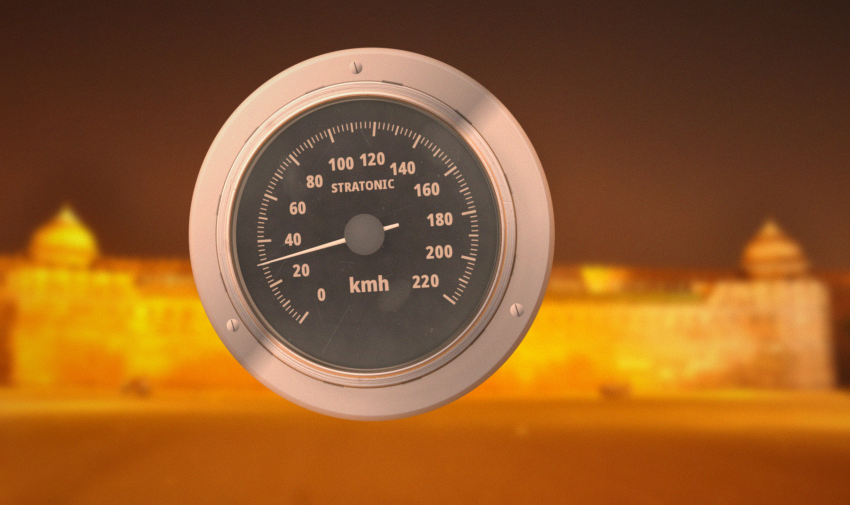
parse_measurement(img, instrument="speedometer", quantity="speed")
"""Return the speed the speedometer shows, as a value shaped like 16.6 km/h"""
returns 30 km/h
